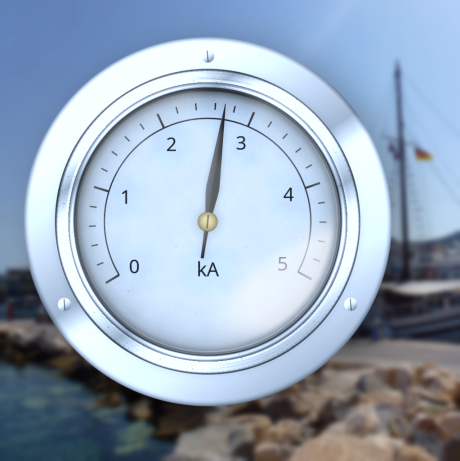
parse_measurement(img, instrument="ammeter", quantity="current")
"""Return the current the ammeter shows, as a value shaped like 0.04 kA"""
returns 2.7 kA
